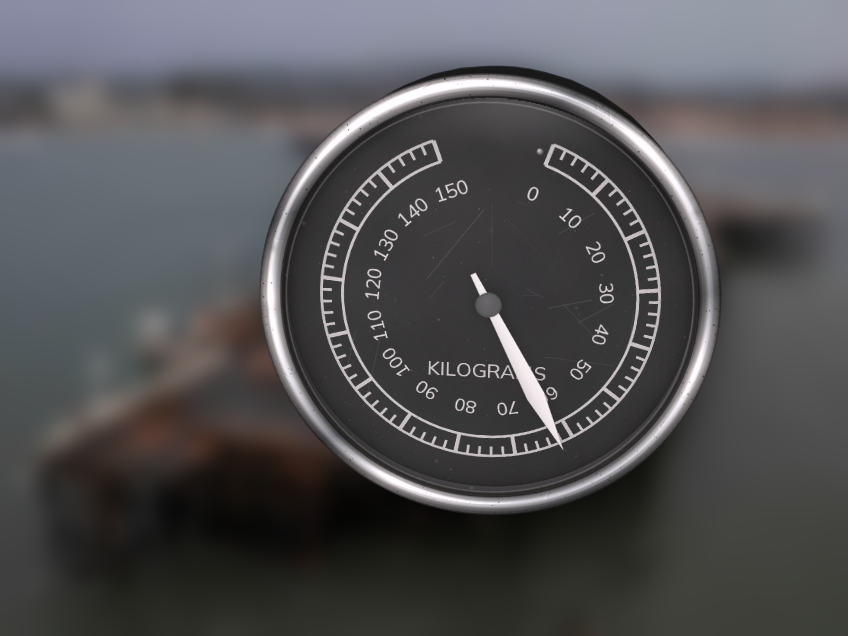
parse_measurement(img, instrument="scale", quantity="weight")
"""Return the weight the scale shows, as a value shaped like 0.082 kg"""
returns 62 kg
